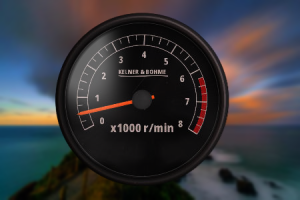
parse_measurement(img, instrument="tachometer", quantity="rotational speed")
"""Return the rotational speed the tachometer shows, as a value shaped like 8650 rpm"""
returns 500 rpm
